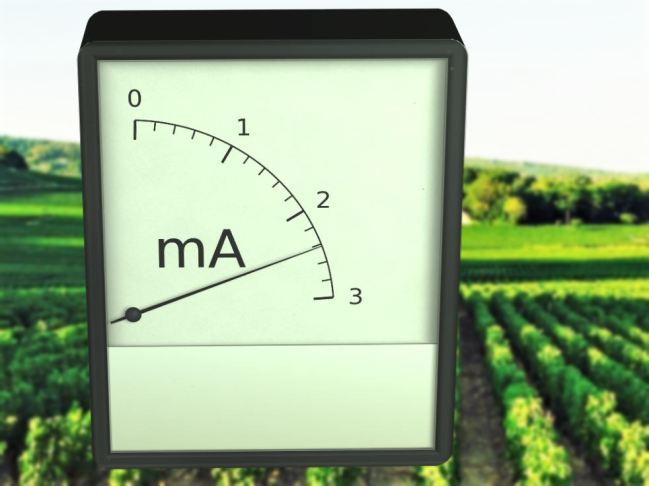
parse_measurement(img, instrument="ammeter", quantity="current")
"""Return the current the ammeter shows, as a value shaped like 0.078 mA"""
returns 2.4 mA
